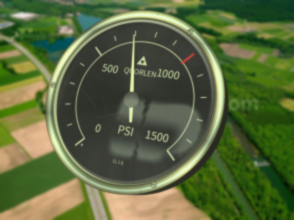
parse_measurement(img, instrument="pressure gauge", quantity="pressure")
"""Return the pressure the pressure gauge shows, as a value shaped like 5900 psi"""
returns 700 psi
